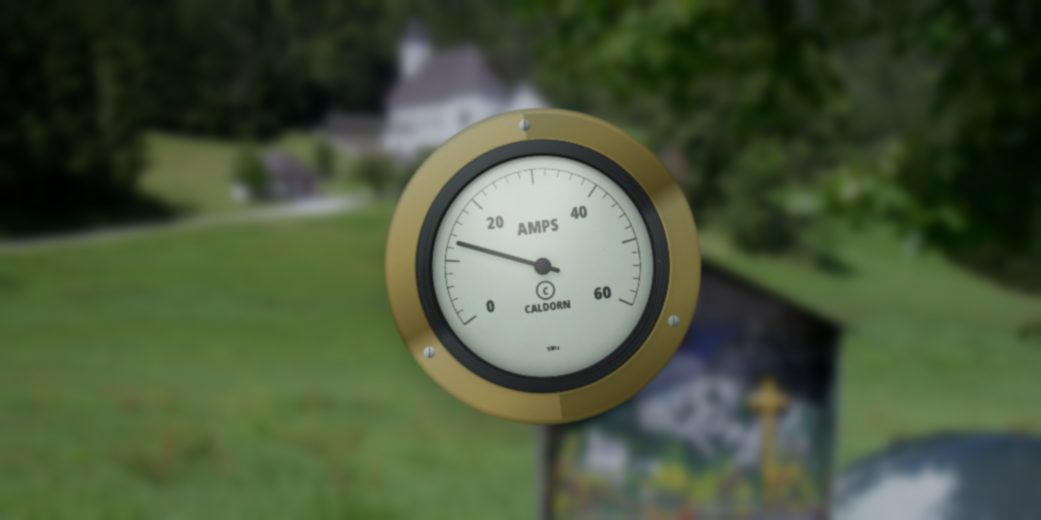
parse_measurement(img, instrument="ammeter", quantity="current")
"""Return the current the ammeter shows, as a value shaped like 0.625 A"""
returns 13 A
